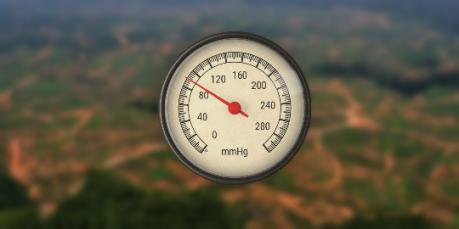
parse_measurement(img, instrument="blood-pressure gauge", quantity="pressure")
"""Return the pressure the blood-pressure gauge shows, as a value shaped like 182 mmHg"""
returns 90 mmHg
